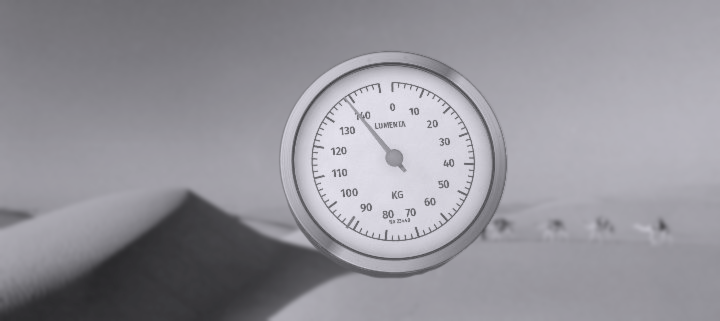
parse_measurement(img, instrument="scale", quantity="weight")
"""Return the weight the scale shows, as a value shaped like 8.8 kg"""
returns 138 kg
